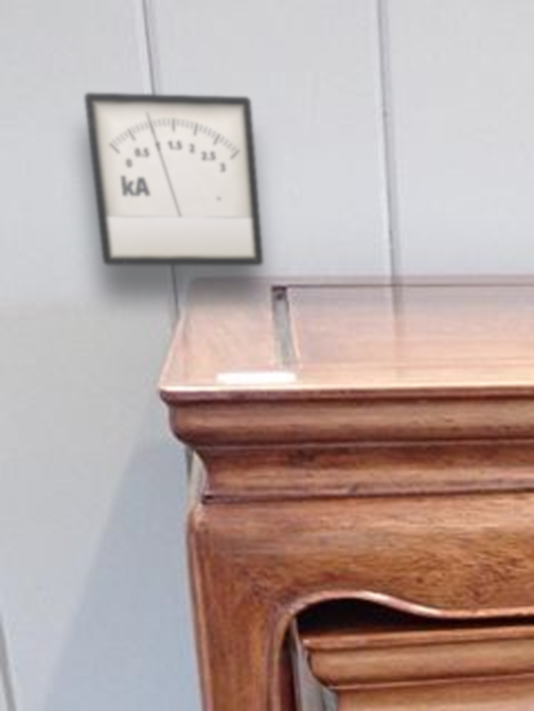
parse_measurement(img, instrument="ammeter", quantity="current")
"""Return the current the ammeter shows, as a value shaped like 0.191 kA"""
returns 1 kA
